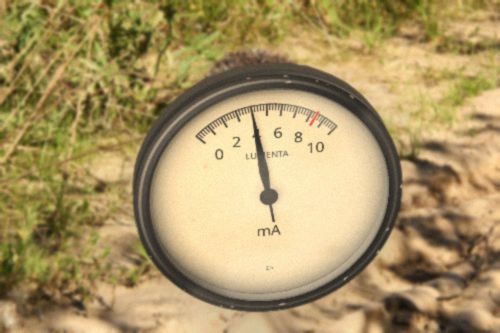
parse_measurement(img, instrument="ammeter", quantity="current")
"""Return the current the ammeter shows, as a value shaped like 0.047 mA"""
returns 4 mA
